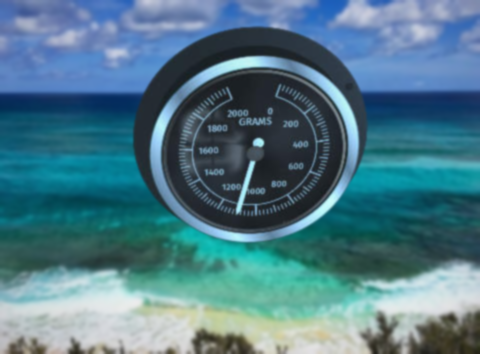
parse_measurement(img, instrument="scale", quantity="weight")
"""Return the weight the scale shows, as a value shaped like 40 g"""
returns 1100 g
